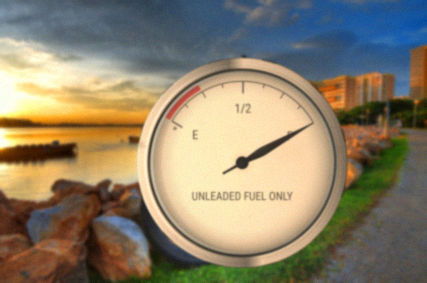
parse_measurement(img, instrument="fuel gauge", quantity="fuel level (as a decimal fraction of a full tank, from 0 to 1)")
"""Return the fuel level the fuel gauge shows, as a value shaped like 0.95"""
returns 1
